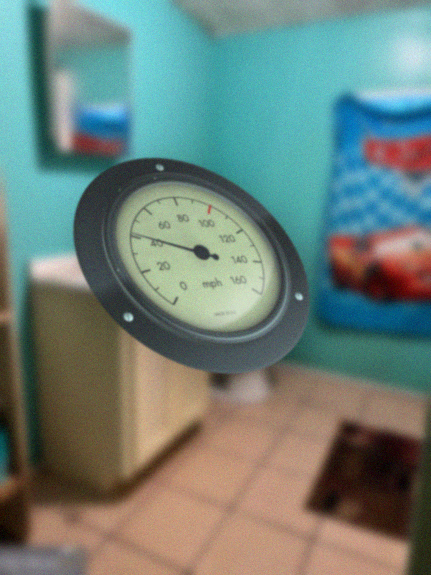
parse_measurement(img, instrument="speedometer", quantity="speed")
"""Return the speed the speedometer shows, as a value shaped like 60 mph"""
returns 40 mph
